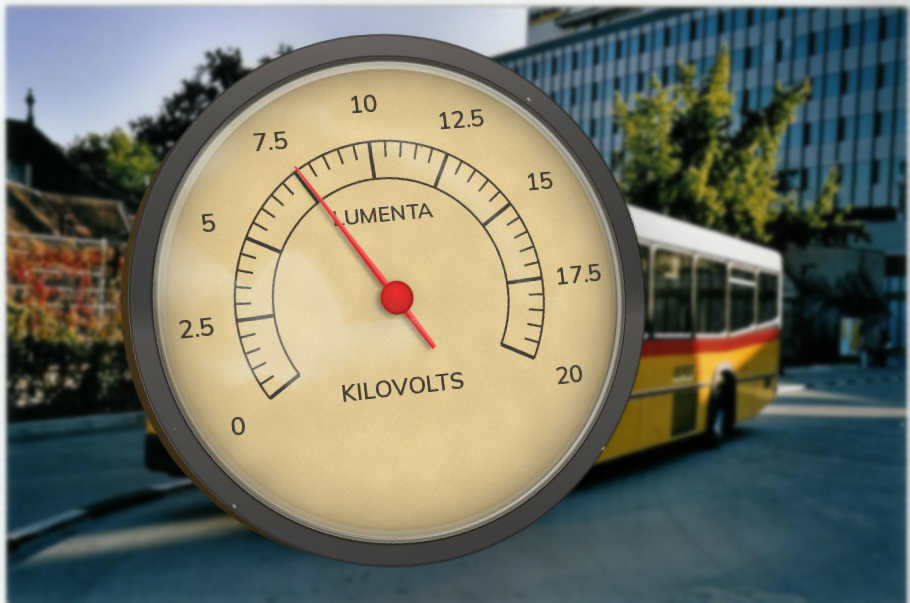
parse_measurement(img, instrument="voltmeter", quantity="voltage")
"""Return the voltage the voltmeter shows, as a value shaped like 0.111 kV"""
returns 7.5 kV
